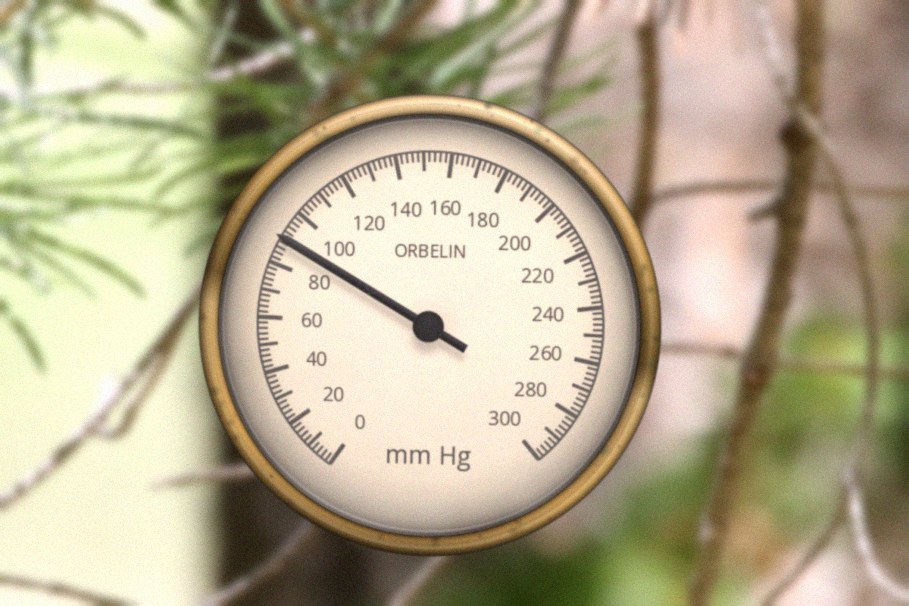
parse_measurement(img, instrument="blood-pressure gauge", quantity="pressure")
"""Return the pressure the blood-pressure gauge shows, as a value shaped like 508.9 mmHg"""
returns 90 mmHg
